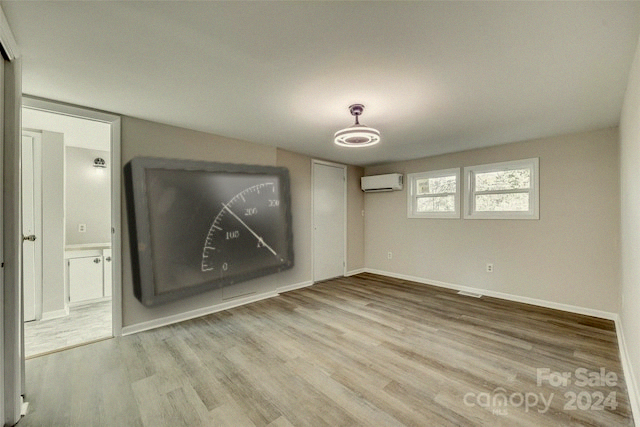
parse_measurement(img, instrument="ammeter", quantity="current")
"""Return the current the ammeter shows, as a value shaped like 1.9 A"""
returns 150 A
